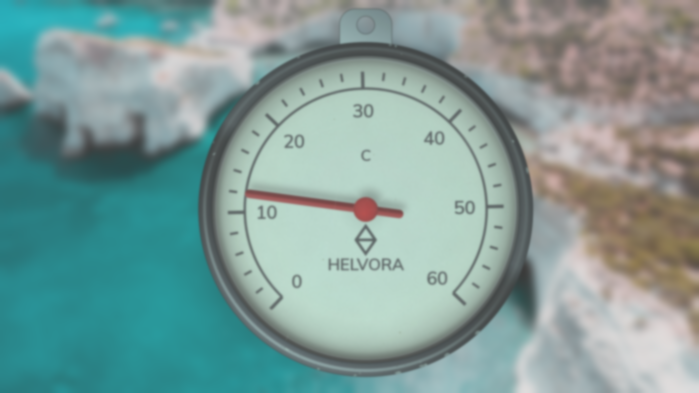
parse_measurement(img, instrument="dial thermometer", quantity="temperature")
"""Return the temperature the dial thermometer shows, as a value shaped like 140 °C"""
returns 12 °C
